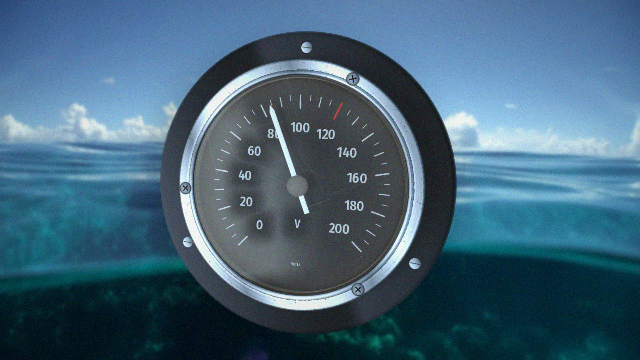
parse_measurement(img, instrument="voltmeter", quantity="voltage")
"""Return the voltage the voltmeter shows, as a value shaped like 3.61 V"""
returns 85 V
